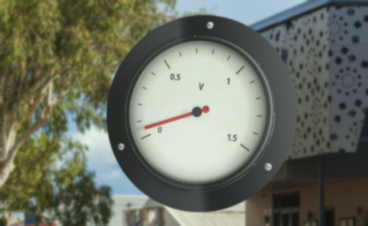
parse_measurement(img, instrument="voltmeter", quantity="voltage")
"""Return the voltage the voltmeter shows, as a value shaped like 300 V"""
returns 0.05 V
